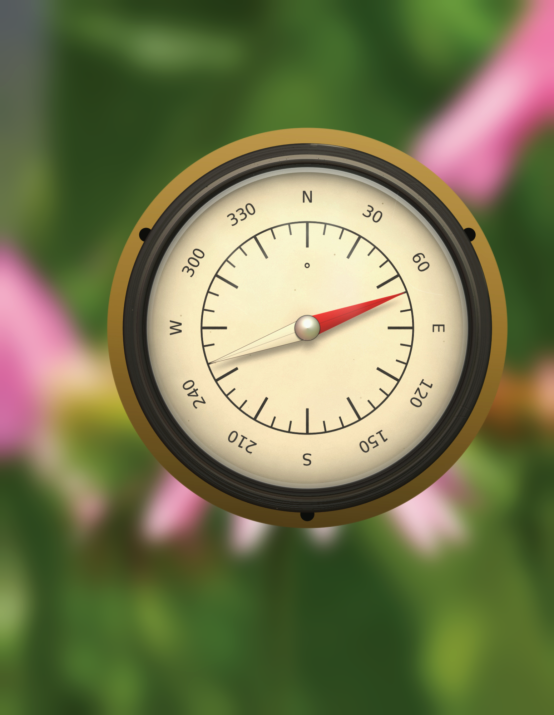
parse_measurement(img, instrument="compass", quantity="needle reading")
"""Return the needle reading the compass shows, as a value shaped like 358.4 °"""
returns 70 °
